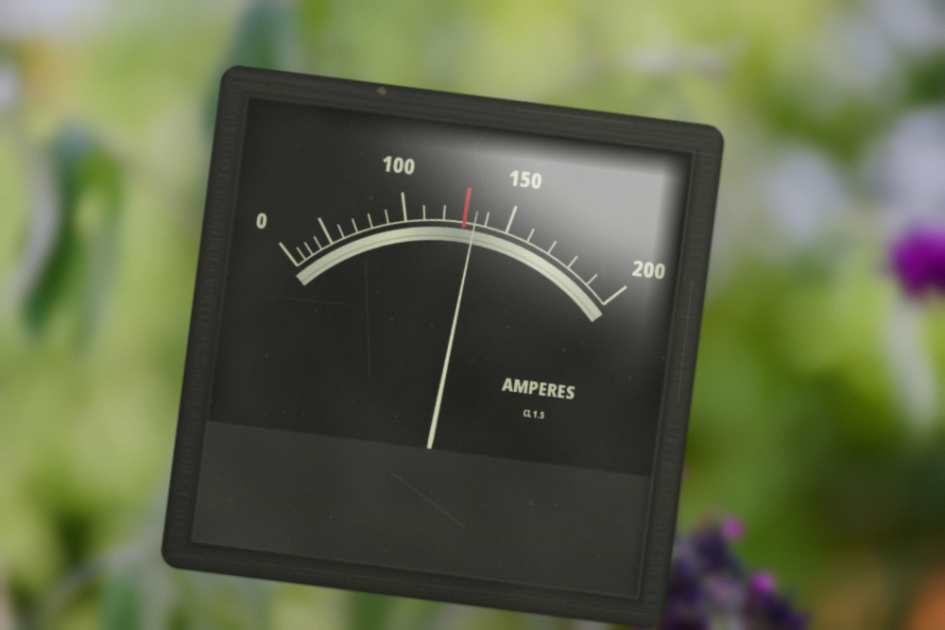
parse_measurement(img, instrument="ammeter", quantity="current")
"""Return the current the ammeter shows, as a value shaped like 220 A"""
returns 135 A
